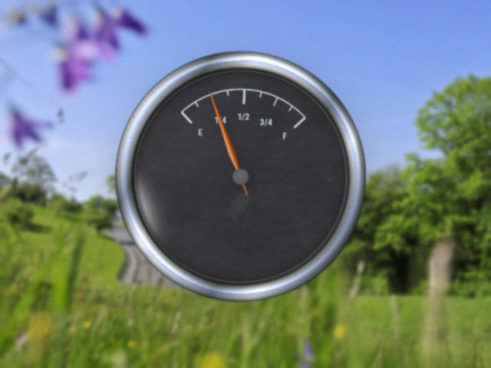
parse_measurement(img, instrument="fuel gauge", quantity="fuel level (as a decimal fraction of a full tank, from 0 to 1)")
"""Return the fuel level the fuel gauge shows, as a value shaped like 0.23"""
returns 0.25
